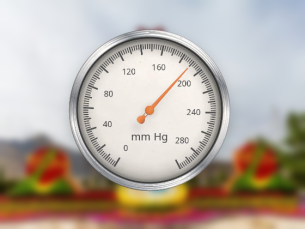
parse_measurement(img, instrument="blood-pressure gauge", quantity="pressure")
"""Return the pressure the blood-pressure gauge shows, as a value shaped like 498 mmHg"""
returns 190 mmHg
